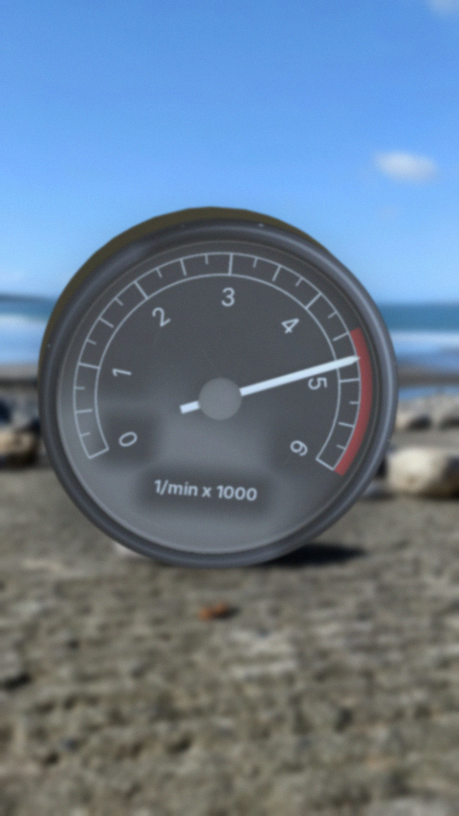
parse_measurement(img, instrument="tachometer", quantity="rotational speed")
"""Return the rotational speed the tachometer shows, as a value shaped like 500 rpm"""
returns 4750 rpm
